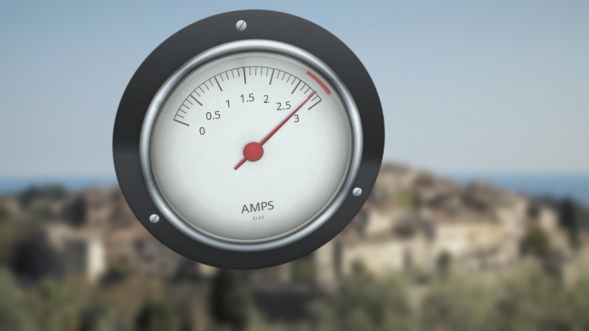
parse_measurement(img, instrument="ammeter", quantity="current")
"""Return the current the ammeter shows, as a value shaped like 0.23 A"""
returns 2.8 A
